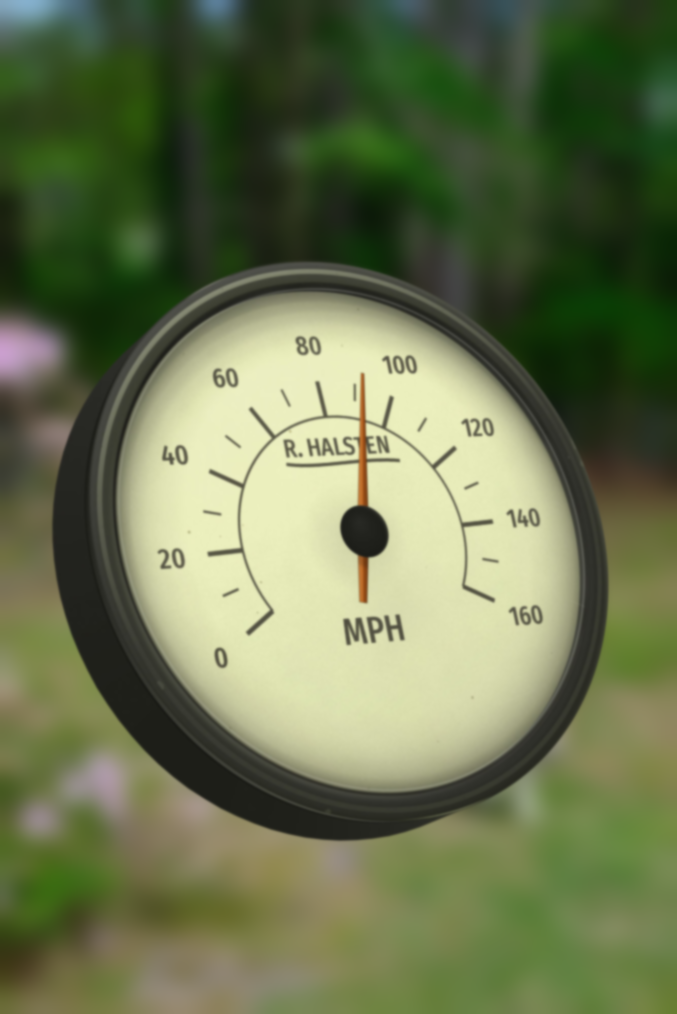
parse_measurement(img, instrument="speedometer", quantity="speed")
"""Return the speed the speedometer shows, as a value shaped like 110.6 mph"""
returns 90 mph
